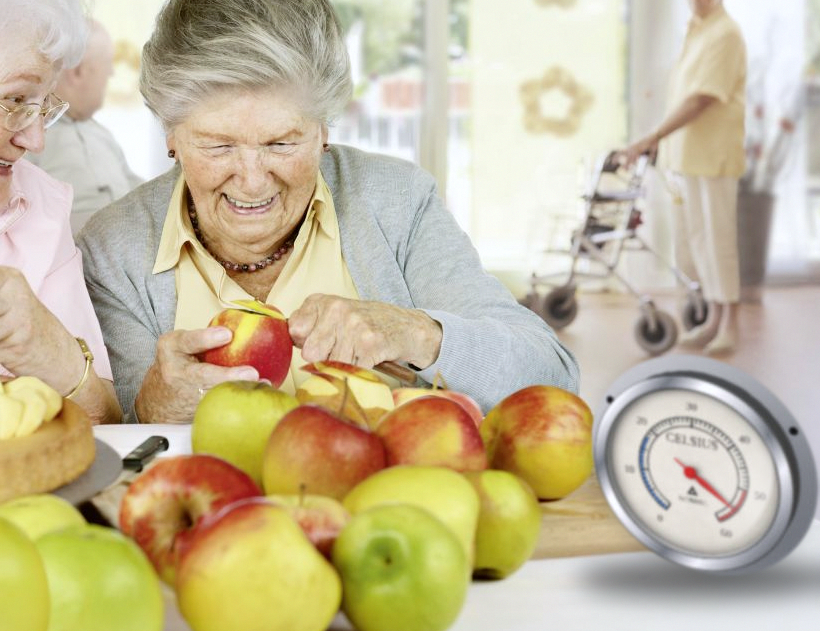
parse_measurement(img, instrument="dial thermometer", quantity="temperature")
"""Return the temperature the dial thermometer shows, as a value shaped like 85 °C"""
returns 55 °C
